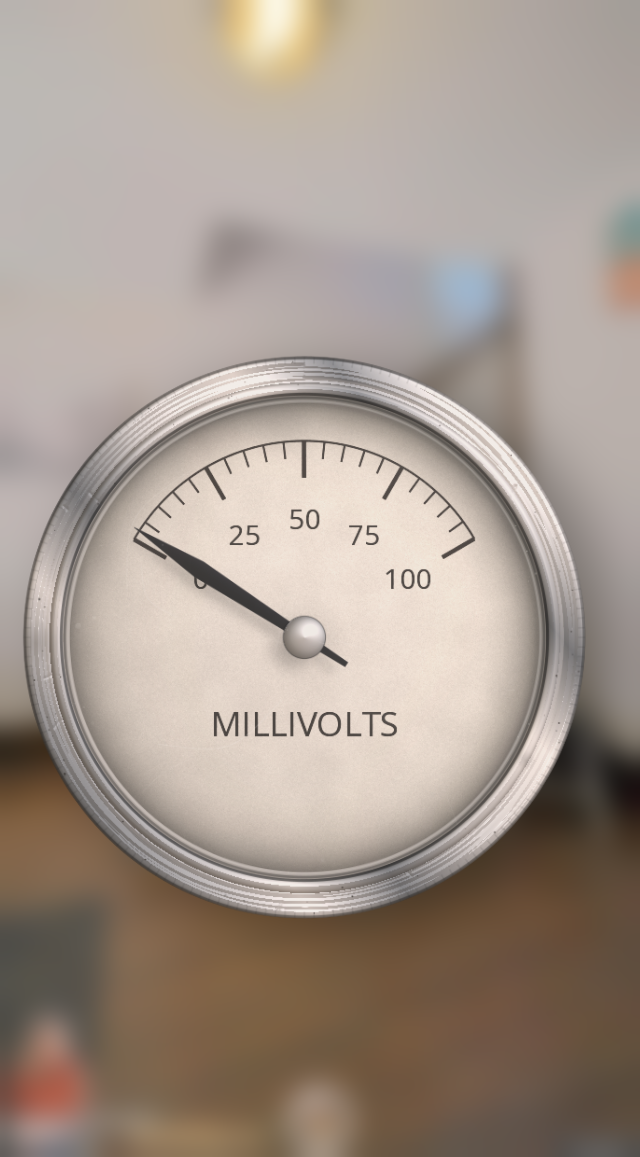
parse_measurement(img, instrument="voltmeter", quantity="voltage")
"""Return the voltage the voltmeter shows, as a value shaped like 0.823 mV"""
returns 2.5 mV
